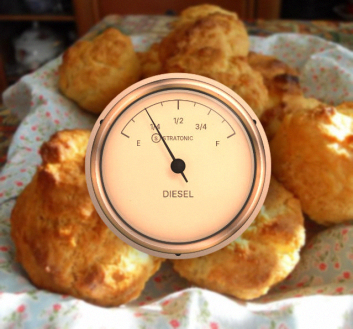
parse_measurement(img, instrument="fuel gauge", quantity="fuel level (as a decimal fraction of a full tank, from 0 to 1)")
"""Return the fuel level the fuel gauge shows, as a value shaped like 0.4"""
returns 0.25
